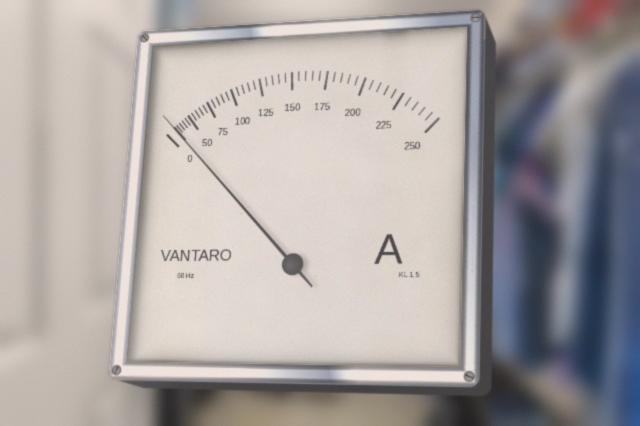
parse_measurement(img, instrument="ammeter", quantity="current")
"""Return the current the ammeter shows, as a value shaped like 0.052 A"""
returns 25 A
